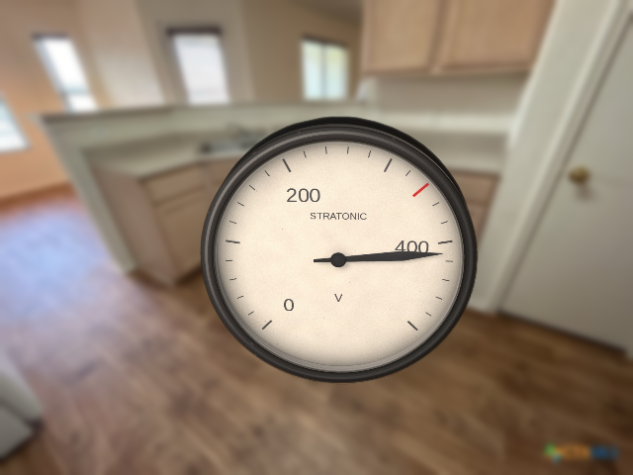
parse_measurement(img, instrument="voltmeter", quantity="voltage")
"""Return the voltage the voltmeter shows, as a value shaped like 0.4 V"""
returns 410 V
